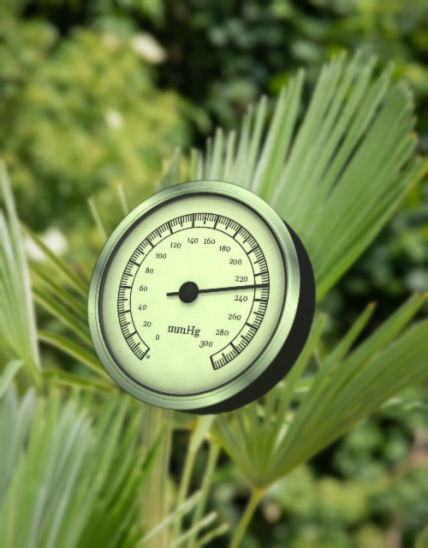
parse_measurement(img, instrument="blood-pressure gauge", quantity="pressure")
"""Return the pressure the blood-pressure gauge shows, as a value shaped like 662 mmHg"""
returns 230 mmHg
